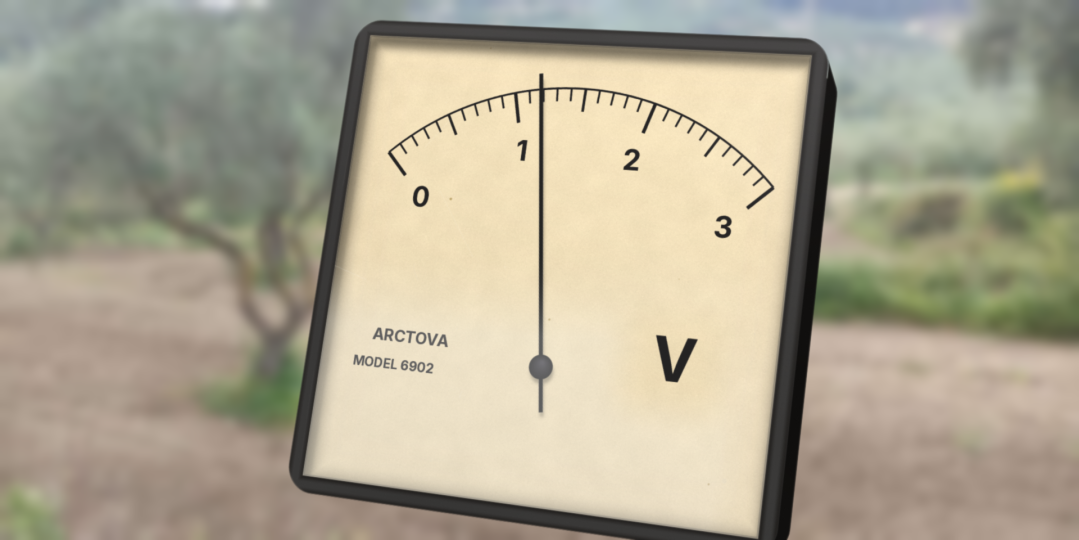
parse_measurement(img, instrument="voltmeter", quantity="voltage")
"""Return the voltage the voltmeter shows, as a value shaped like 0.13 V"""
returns 1.2 V
